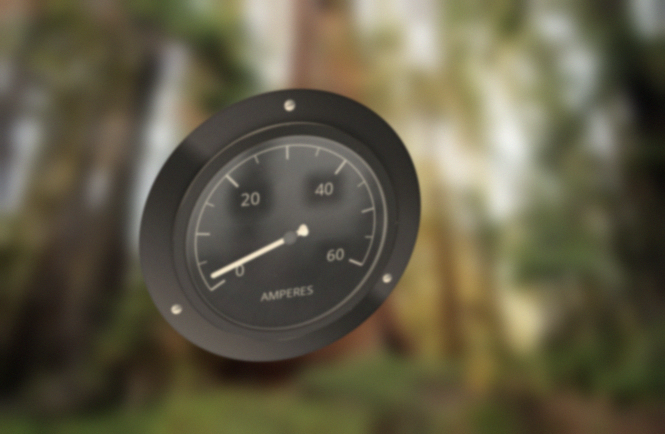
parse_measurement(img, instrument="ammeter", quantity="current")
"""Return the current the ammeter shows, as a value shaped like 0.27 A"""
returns 2.5 A
